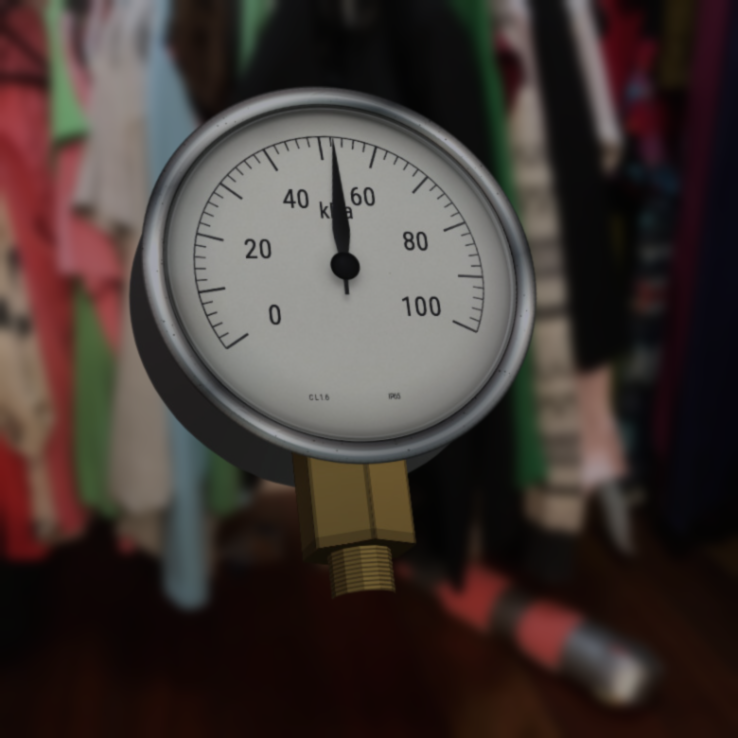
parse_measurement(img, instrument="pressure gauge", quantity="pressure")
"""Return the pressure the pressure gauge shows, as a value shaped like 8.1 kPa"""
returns 52 kPa
